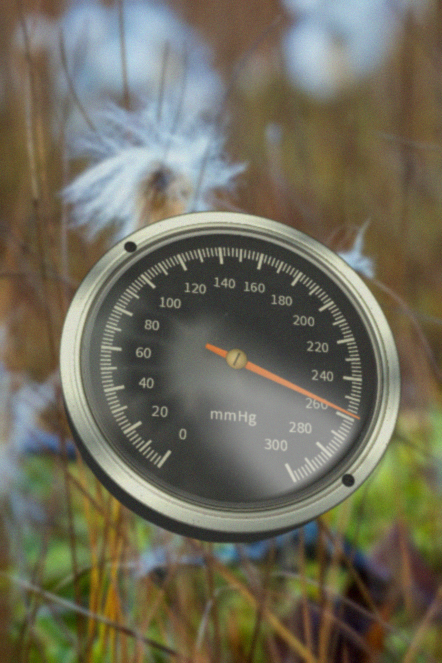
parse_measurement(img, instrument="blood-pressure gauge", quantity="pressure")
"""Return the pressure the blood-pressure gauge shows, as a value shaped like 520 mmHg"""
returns 260 mmHg
